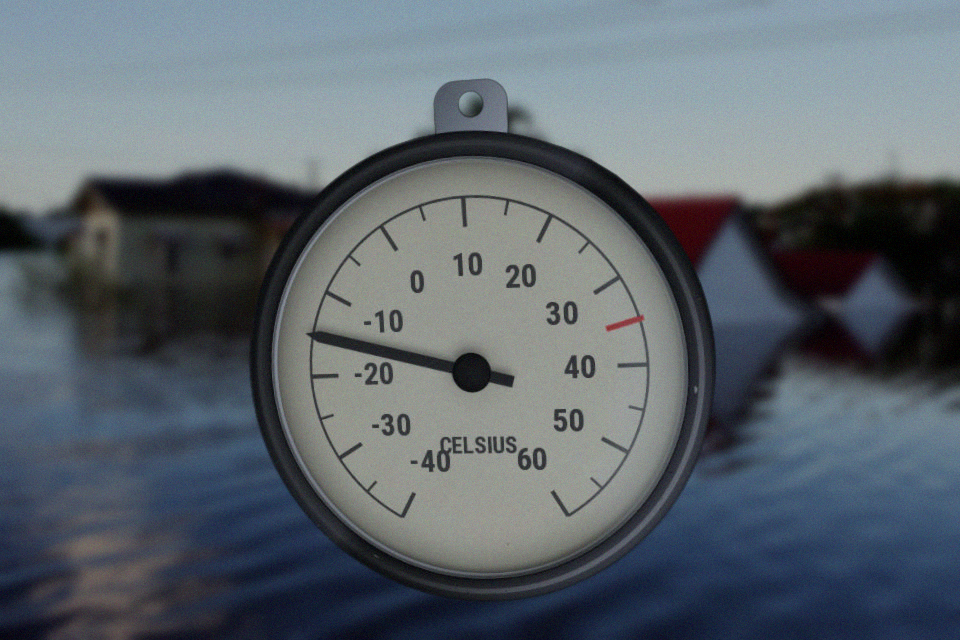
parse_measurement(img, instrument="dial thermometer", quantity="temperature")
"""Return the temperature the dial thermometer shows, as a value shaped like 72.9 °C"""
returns -15 °C
